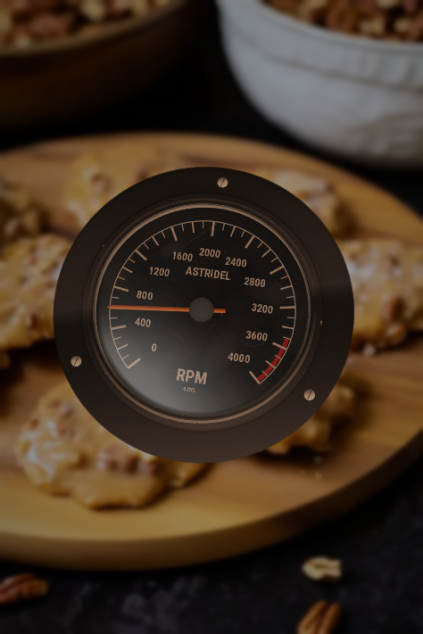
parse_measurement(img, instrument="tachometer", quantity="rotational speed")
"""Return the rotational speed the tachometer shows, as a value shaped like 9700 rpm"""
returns 600 rpm
